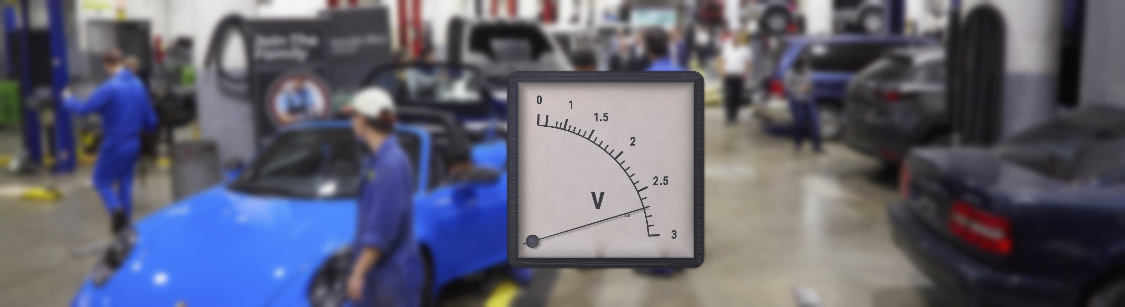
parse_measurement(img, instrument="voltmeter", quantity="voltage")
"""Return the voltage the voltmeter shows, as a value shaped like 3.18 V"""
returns 2.7 V
